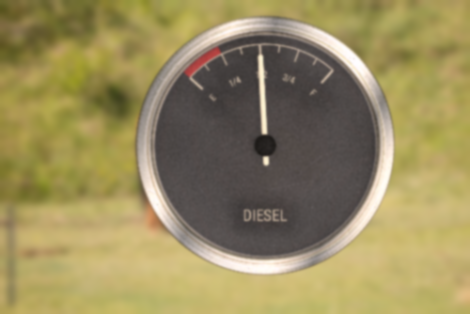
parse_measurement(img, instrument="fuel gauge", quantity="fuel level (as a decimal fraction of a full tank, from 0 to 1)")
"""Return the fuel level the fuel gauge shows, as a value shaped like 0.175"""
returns 0.5
